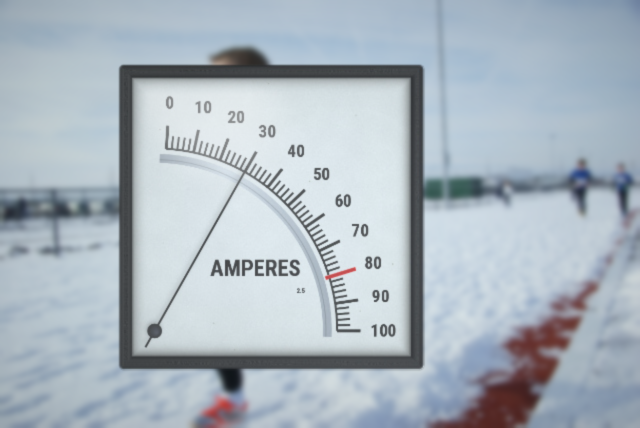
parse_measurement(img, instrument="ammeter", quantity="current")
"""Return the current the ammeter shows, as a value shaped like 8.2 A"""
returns 30 A
